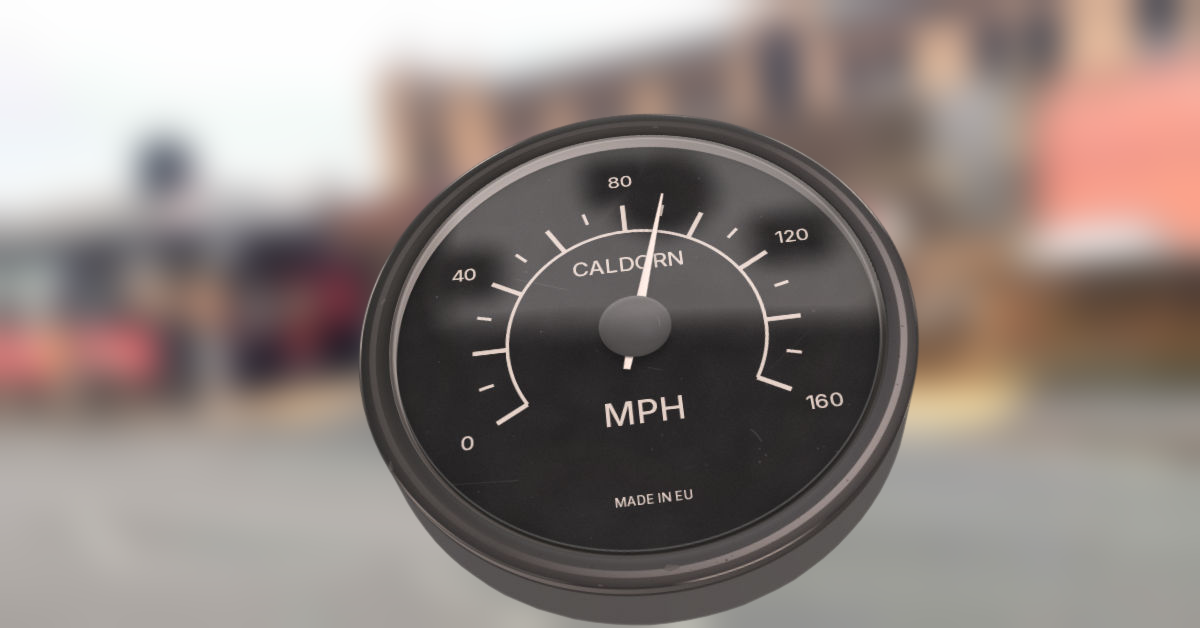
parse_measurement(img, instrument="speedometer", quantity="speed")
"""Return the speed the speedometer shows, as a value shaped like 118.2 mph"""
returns 90 mph
